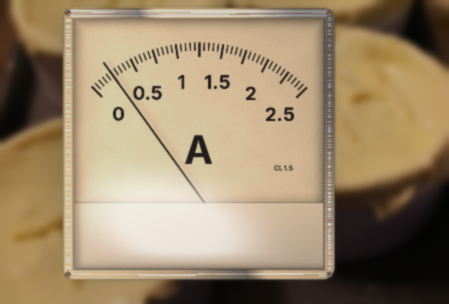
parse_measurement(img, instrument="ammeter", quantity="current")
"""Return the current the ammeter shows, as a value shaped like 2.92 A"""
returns 0.25 A
